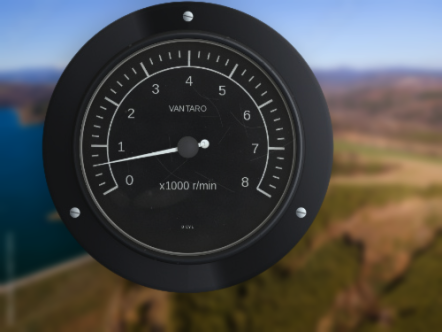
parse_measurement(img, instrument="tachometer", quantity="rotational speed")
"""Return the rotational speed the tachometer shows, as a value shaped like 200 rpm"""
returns 600 rpm
